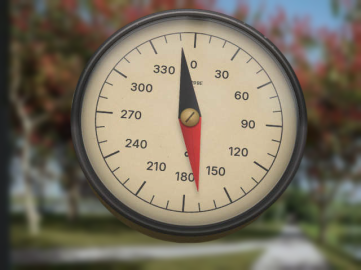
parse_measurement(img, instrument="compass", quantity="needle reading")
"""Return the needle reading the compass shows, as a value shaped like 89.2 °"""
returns 170 °
